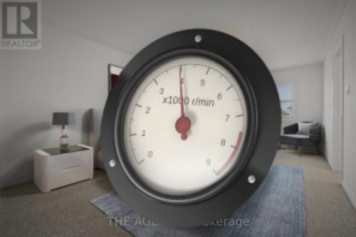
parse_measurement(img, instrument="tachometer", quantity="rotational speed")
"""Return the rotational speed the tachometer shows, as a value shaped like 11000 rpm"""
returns 4000 rpm
